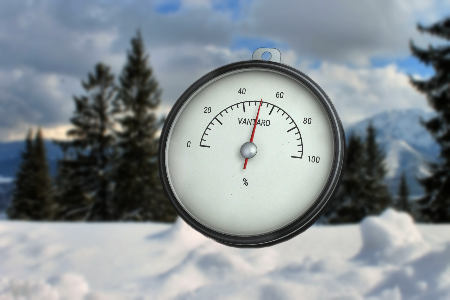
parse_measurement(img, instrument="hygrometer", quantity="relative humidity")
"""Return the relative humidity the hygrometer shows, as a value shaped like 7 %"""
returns 52 %
